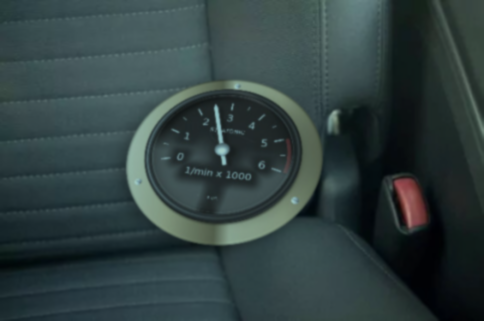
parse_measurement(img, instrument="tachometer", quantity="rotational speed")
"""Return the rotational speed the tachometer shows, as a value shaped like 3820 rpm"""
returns 2500 rpm
